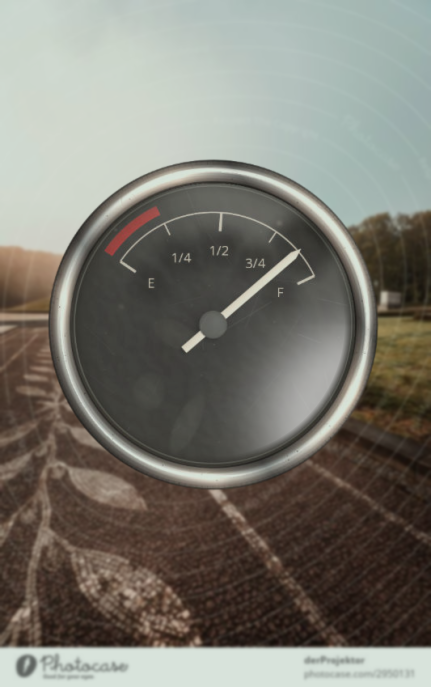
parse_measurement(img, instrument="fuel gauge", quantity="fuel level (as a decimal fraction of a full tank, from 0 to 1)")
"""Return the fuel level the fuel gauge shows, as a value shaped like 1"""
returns 0.875
